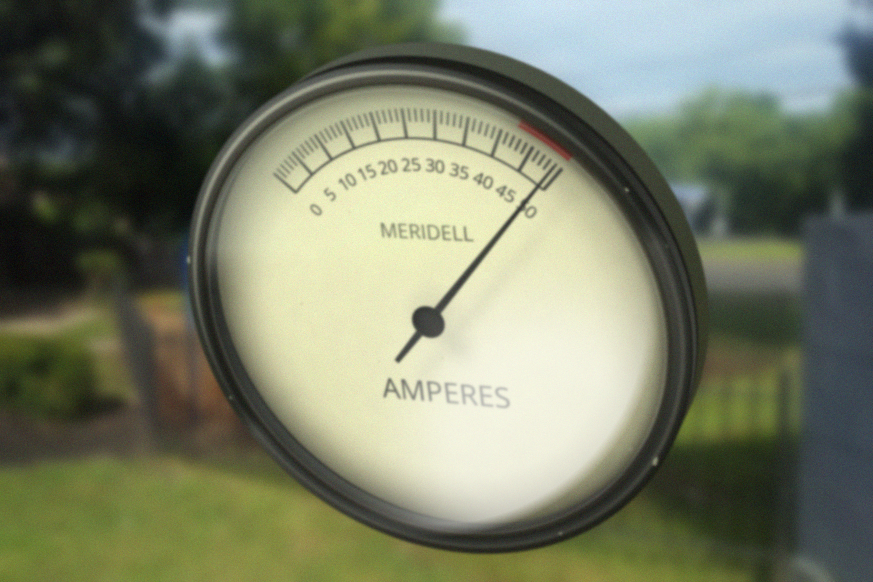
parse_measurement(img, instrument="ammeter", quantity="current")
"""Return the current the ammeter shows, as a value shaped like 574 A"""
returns 49 A
